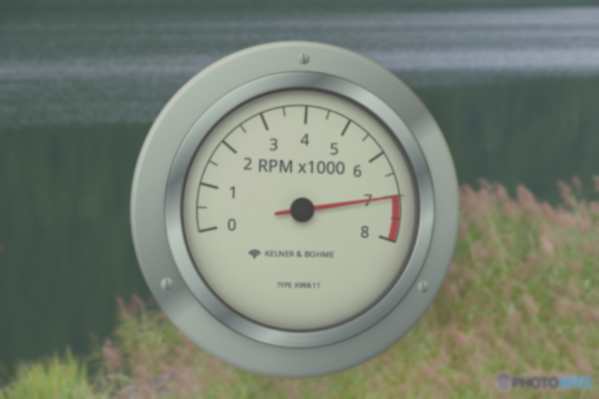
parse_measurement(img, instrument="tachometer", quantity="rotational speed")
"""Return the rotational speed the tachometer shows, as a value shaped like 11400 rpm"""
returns 7000 rpm
